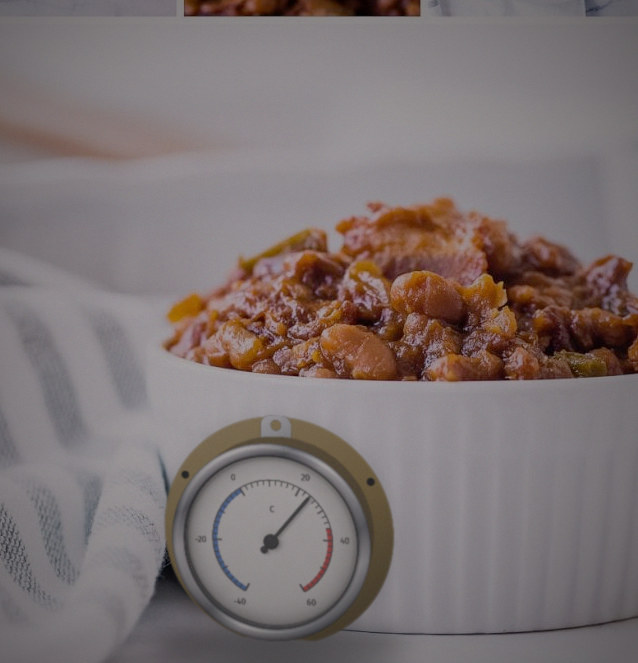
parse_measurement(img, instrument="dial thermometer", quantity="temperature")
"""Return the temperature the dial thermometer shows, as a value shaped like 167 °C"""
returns 24 °C
